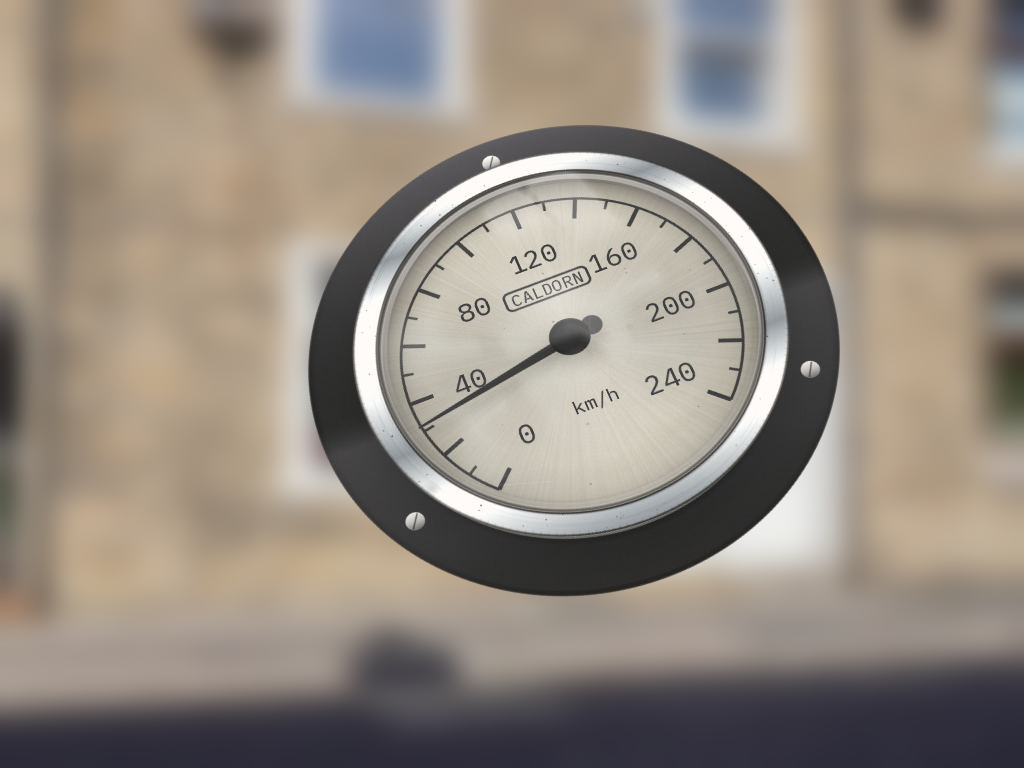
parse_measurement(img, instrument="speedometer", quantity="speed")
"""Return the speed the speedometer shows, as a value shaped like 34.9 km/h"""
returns 30 km/h
